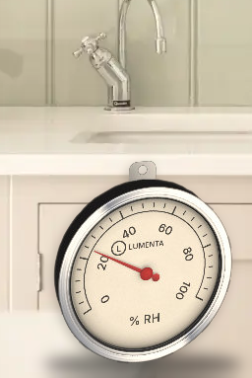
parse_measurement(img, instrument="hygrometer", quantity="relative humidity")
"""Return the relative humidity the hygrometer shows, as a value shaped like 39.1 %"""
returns 24 %
